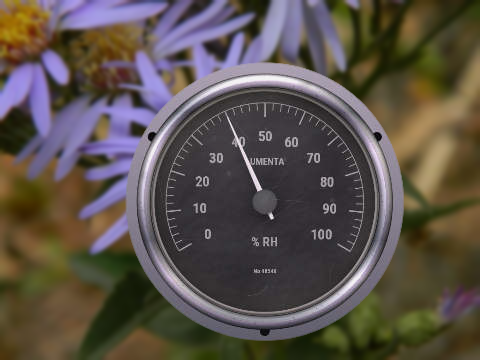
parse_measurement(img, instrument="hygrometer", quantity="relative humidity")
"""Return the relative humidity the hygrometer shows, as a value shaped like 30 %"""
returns 40 %
